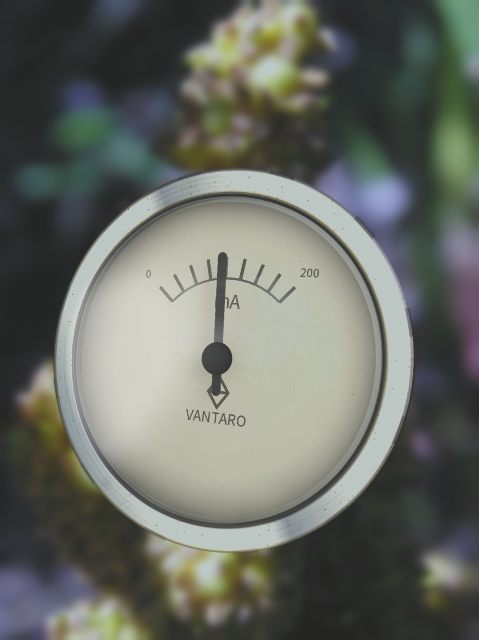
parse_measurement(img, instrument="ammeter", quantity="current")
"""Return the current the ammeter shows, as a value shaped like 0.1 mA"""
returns 100 mA
